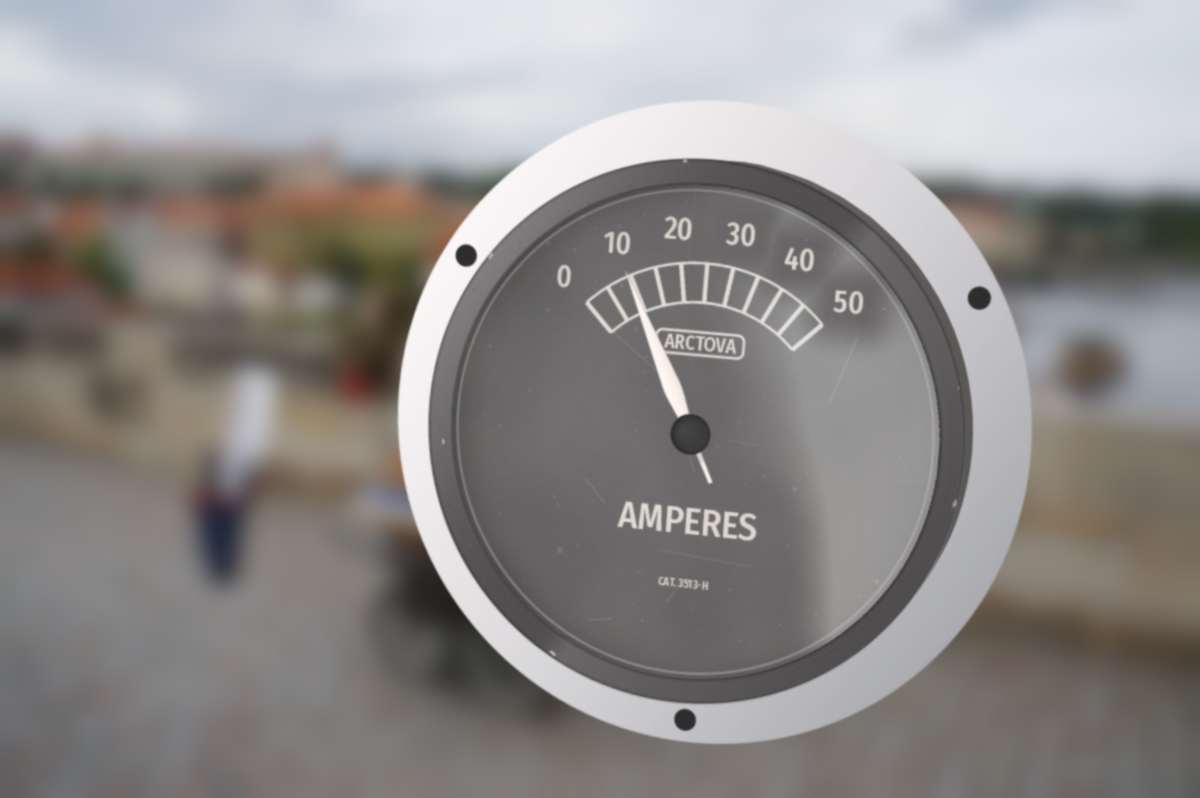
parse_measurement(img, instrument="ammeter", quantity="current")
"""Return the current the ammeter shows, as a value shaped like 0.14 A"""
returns 10 A
